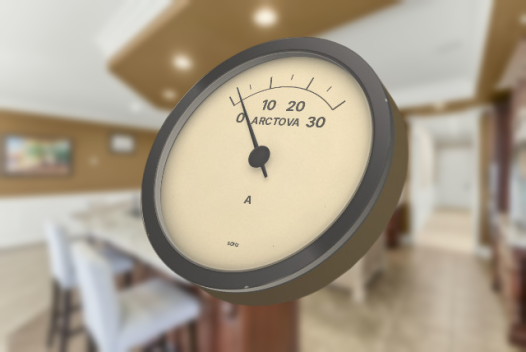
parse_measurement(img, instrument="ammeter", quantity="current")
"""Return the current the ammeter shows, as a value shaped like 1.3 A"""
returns 2.5 A
